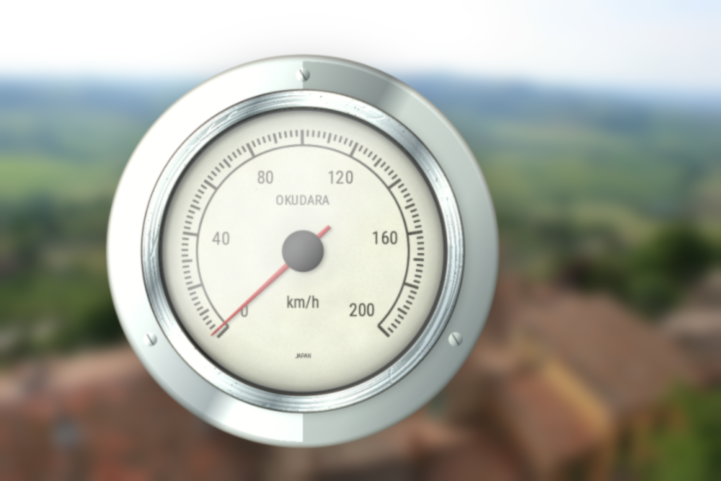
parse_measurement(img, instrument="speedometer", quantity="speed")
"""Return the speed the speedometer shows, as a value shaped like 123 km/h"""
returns 2 km/h
